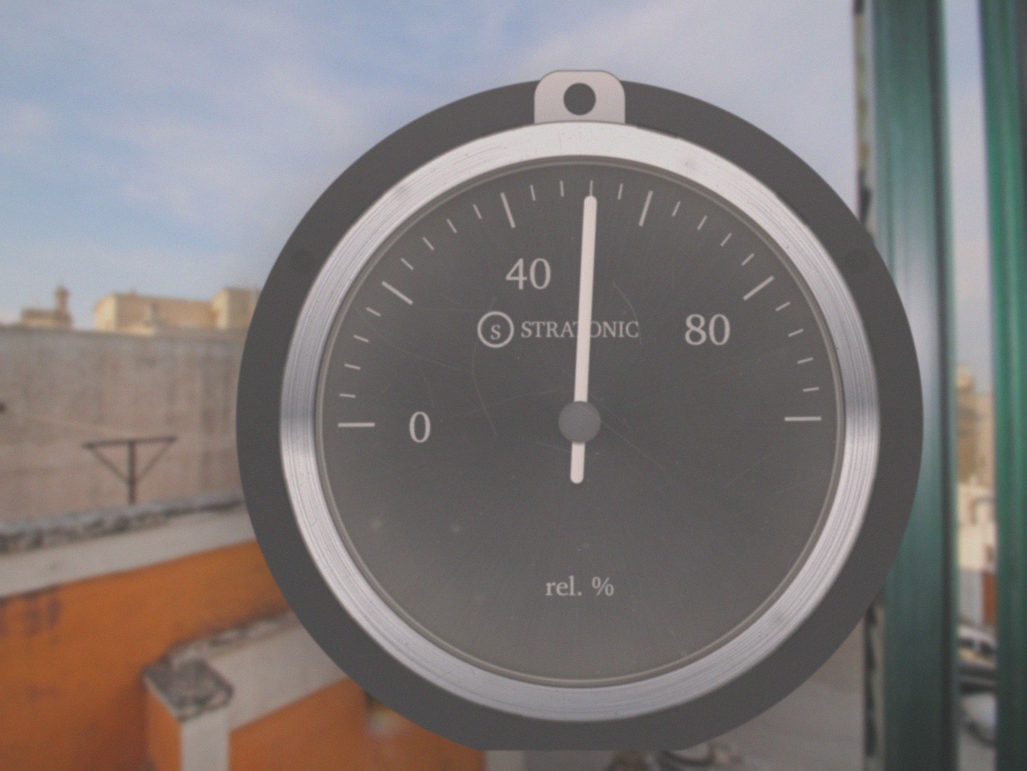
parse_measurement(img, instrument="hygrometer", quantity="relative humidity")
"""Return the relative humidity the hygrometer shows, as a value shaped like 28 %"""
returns 52 %
